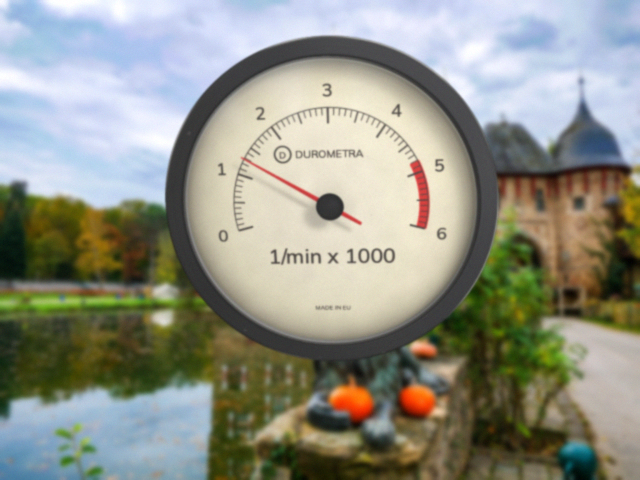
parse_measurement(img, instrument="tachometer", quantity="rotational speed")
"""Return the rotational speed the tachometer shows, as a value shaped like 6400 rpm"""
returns 1300 rpm
